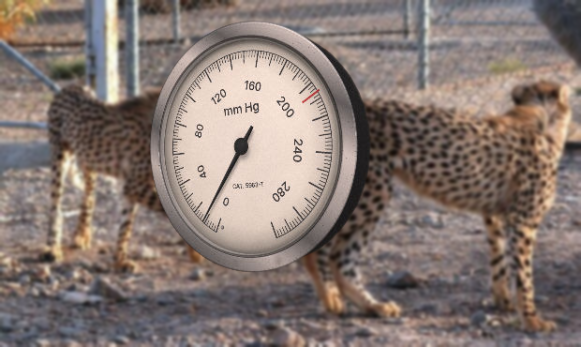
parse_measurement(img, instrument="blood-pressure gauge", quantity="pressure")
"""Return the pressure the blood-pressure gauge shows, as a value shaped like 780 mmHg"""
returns 10 mmHg
